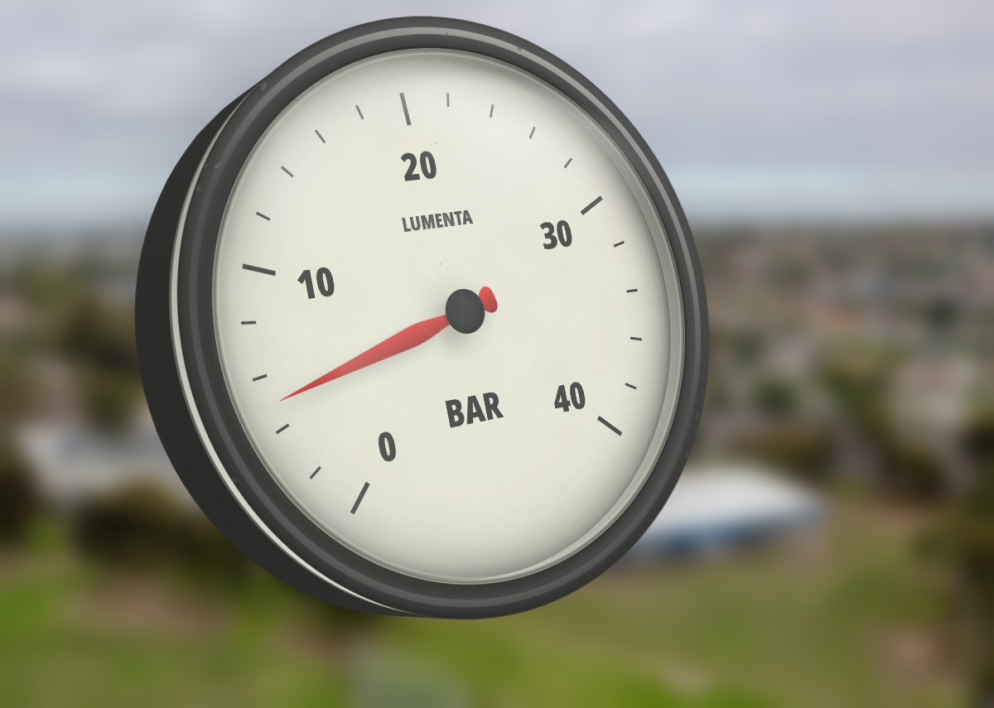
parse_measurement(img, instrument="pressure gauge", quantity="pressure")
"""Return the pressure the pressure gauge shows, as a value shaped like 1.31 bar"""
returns 5 bar
